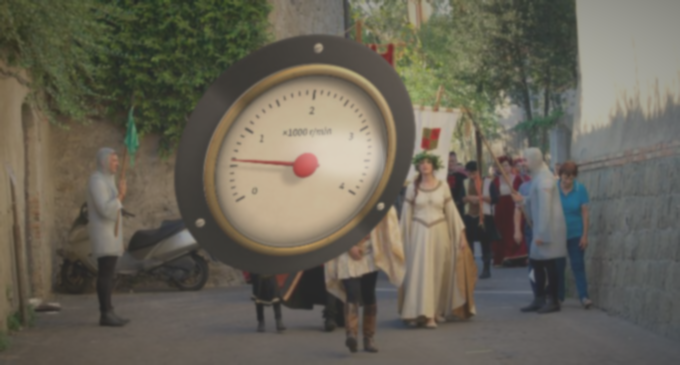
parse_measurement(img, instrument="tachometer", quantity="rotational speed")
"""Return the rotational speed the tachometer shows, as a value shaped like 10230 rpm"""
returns 600 rpm
